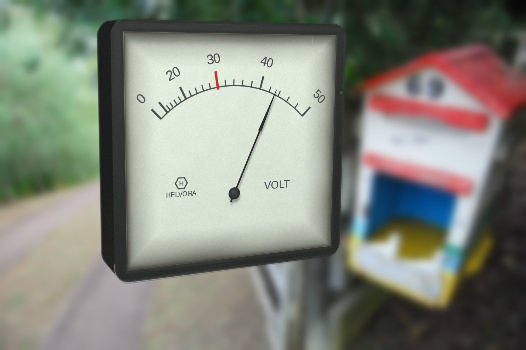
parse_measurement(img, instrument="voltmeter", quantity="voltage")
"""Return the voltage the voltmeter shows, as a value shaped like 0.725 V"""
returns 43 V
